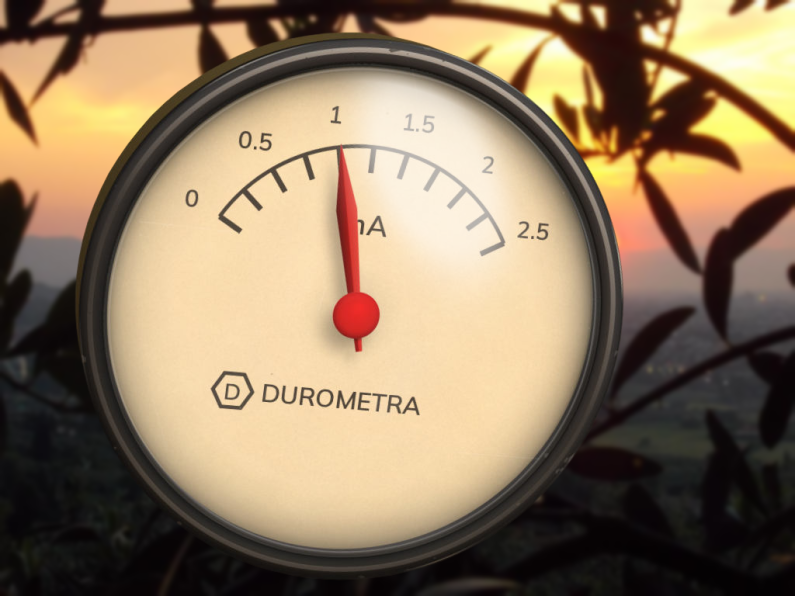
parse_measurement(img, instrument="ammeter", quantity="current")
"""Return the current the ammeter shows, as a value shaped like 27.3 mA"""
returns 1 mA
